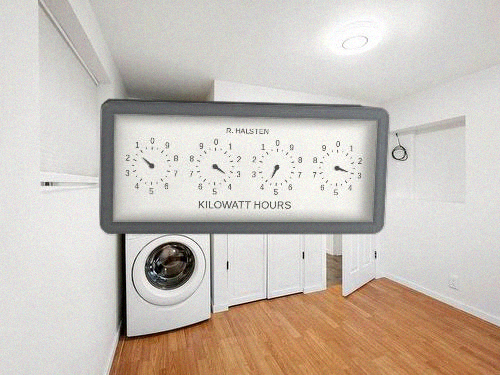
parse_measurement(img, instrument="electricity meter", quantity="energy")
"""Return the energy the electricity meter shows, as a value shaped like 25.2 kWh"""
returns 1343 kWh
